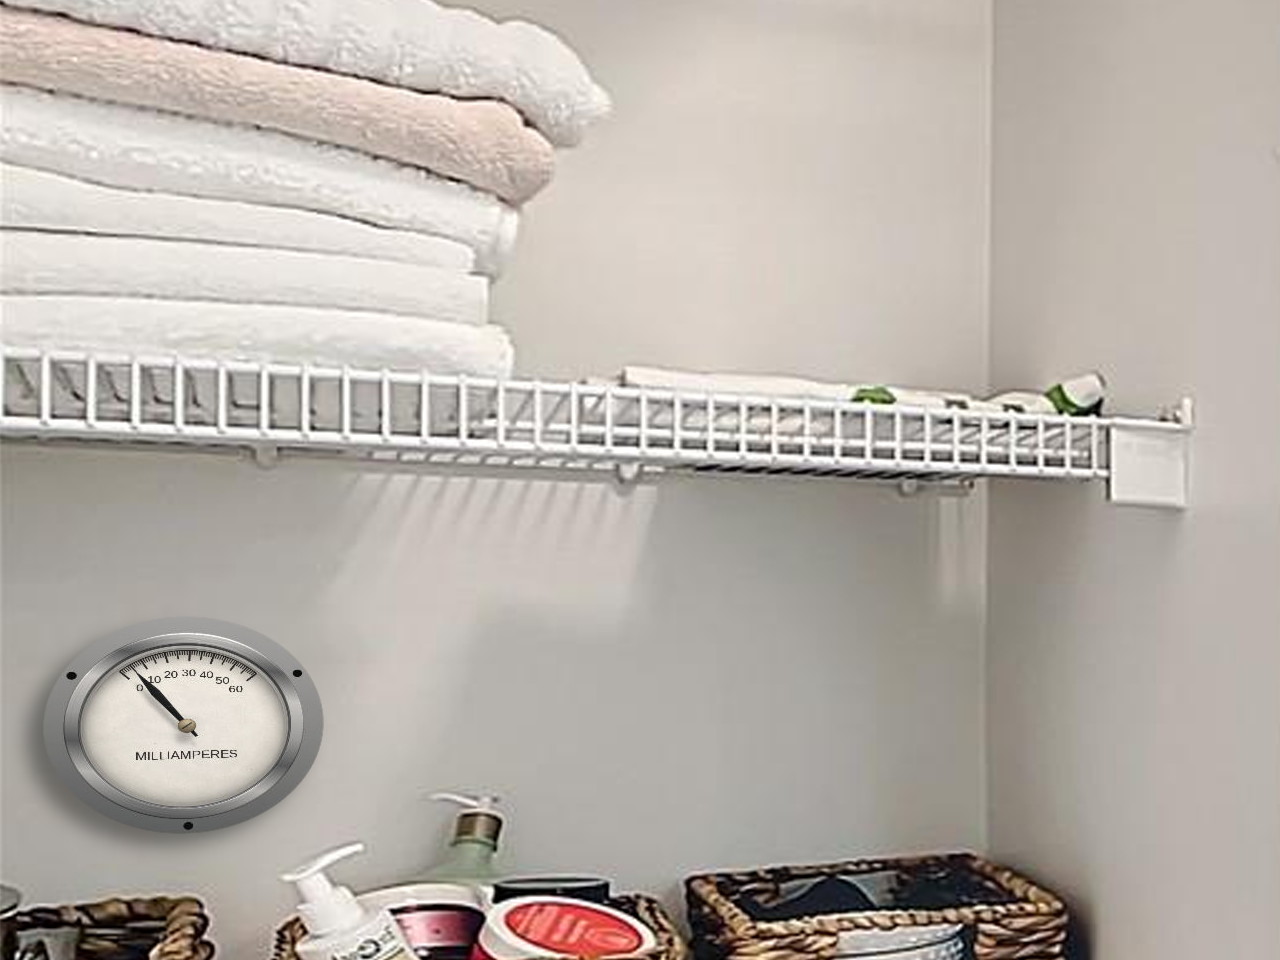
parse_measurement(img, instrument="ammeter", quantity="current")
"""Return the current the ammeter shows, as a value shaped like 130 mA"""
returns 5 mA
